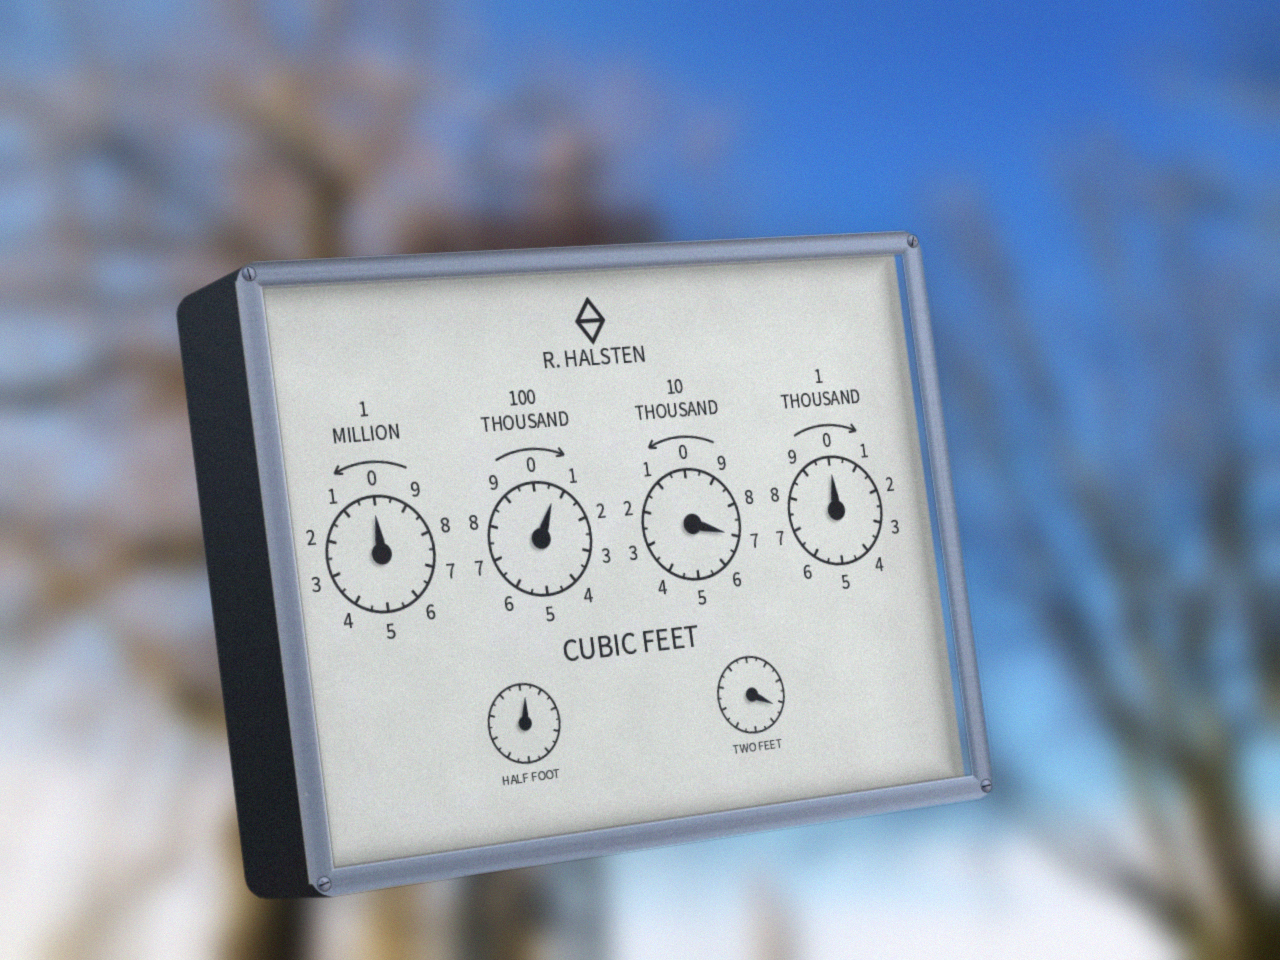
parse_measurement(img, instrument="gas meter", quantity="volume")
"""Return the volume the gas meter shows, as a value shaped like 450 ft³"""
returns 7000 ft³
